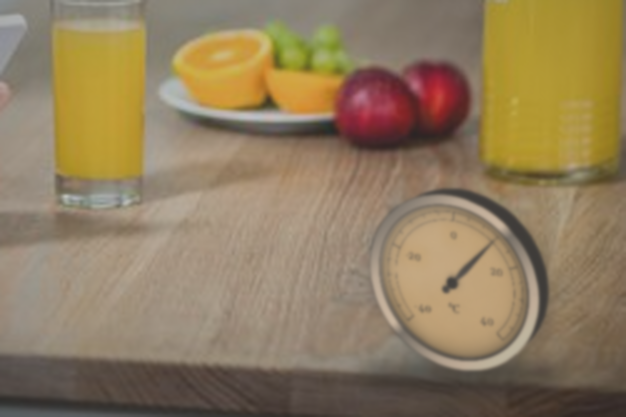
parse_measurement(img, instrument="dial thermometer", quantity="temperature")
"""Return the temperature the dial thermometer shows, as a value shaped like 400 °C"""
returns 12 °C
